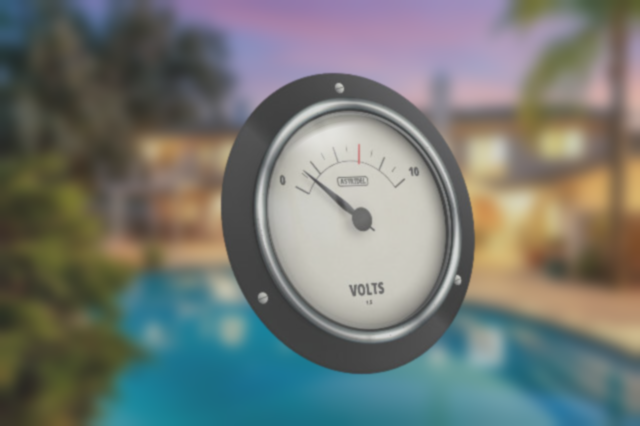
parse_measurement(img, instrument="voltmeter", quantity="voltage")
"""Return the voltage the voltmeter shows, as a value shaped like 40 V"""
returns 1 V
